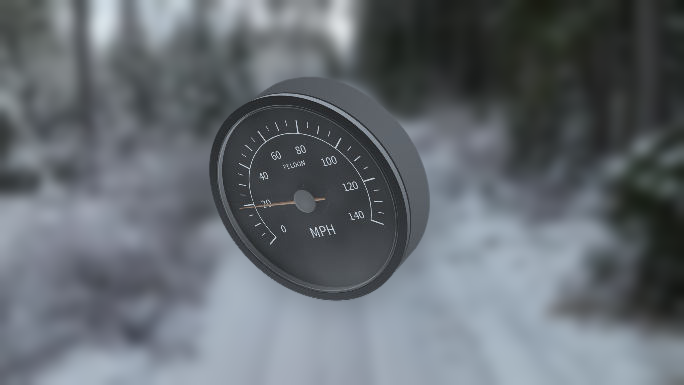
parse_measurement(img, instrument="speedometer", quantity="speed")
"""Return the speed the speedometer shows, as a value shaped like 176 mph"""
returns 20 mph
